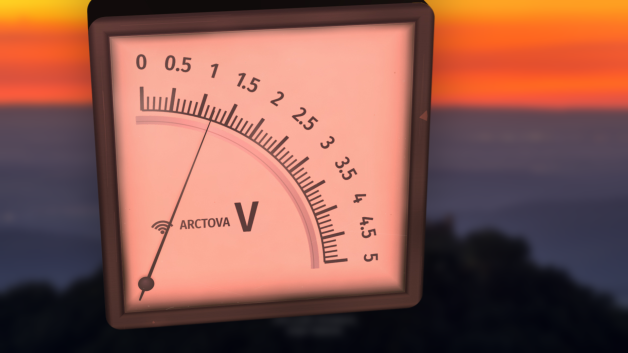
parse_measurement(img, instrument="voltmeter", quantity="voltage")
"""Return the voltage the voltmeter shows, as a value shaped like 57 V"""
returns 1.2 V
